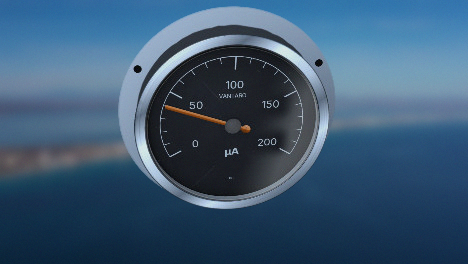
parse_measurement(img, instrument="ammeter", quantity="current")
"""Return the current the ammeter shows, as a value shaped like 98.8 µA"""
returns 40 µA
